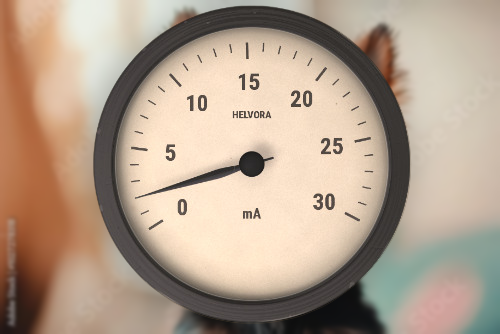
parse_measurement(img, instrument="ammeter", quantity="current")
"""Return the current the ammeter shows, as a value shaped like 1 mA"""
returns 2 mA
